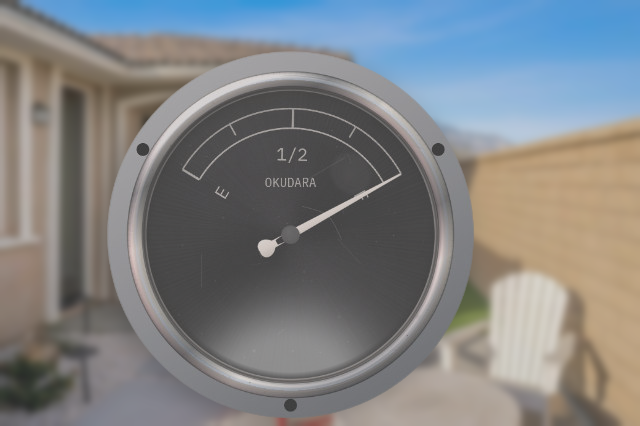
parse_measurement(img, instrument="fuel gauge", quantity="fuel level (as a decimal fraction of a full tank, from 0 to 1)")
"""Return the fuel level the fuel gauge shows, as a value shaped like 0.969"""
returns 1
